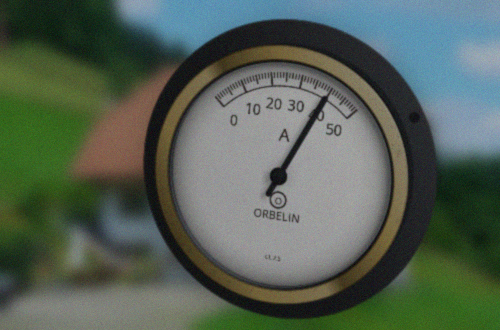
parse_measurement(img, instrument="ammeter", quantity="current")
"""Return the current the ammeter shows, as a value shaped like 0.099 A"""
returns 40 A
